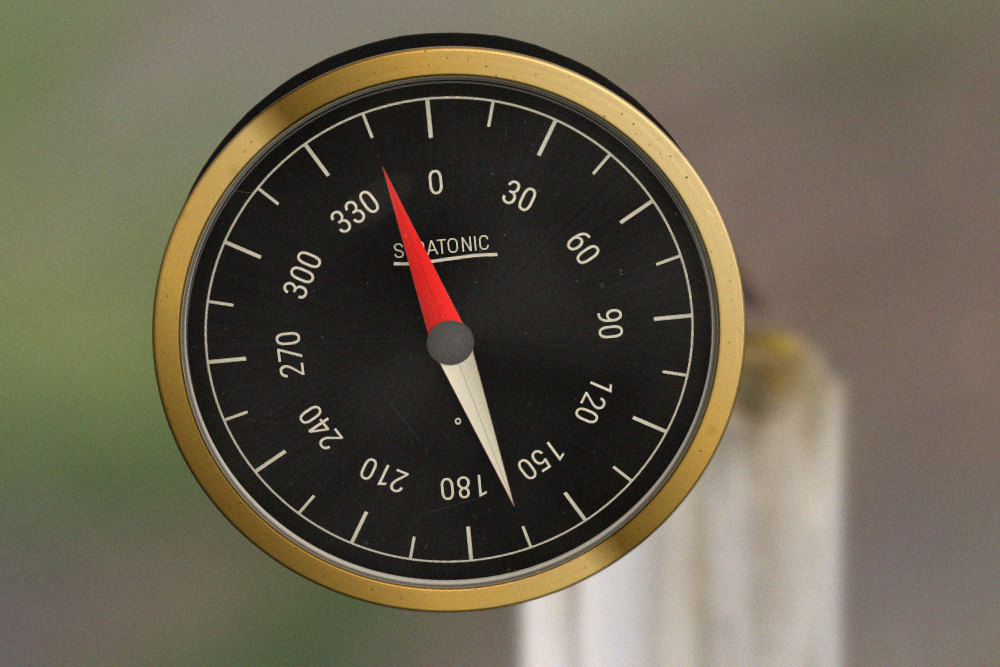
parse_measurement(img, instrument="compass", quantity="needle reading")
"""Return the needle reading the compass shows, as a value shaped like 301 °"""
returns 345 °
